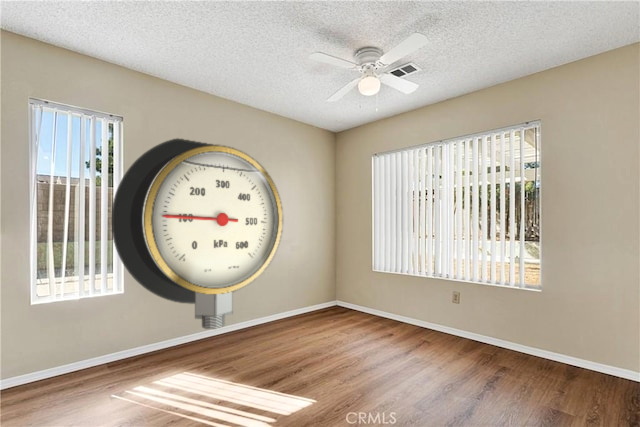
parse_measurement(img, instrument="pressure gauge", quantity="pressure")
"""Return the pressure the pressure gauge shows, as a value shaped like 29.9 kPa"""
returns 100 kPa
